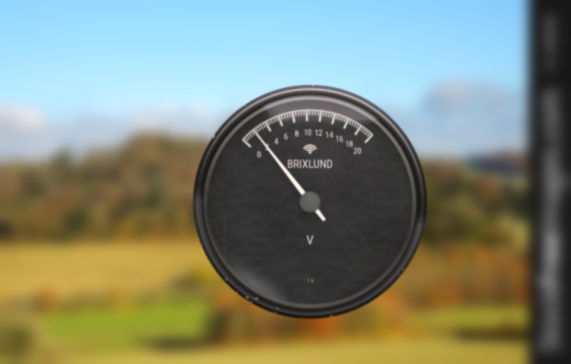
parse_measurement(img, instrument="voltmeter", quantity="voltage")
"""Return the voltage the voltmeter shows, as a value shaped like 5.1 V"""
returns 2 V
